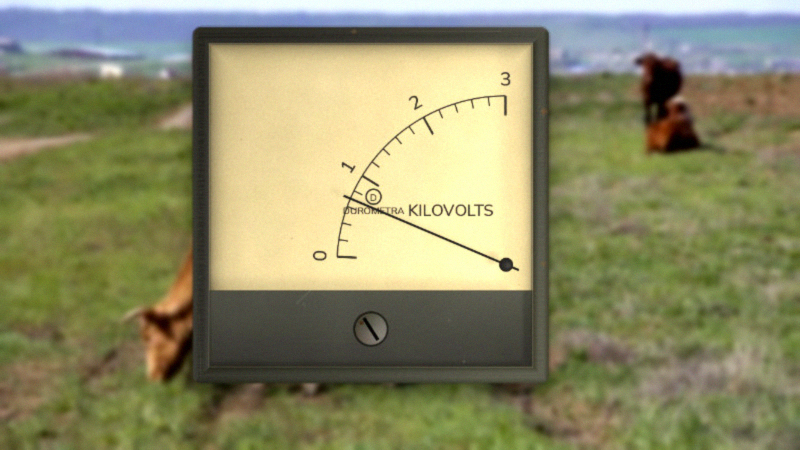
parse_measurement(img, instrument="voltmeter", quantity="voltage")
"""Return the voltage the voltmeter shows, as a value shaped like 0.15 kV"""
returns 0.7 kV
